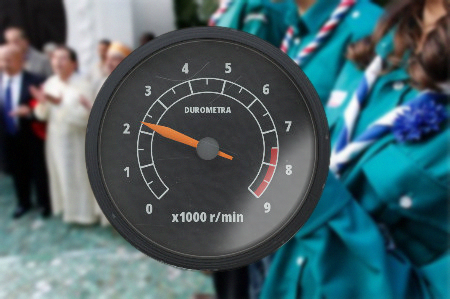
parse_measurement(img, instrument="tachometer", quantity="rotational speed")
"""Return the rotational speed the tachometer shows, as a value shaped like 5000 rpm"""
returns 2250 rpm
